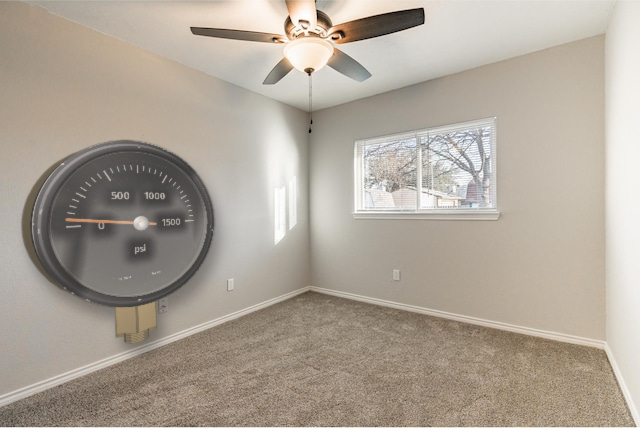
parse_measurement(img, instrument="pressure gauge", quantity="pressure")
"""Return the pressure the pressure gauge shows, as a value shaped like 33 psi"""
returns 50 psi
